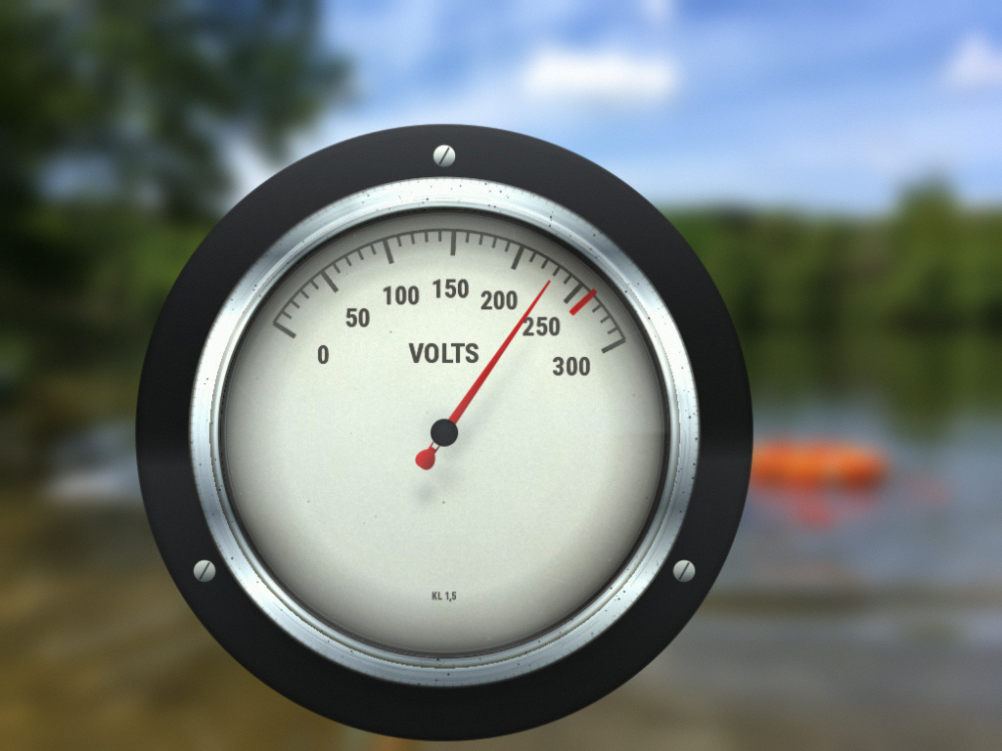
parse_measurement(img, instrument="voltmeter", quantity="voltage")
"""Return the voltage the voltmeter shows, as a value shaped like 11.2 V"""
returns 230 V
